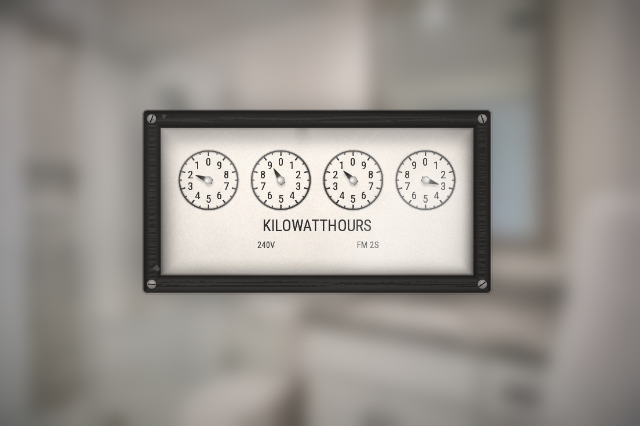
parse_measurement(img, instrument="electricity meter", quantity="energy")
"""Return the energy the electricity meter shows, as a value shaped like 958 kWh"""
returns 1913 kWh
